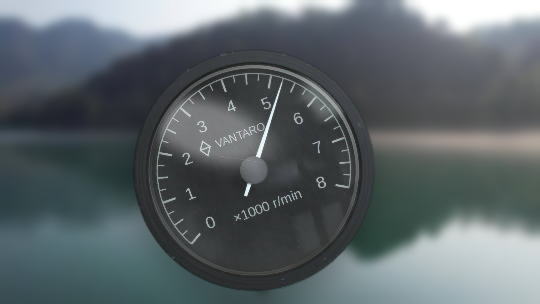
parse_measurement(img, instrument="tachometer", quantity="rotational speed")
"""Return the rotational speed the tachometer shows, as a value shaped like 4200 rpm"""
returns 5250 rpm
